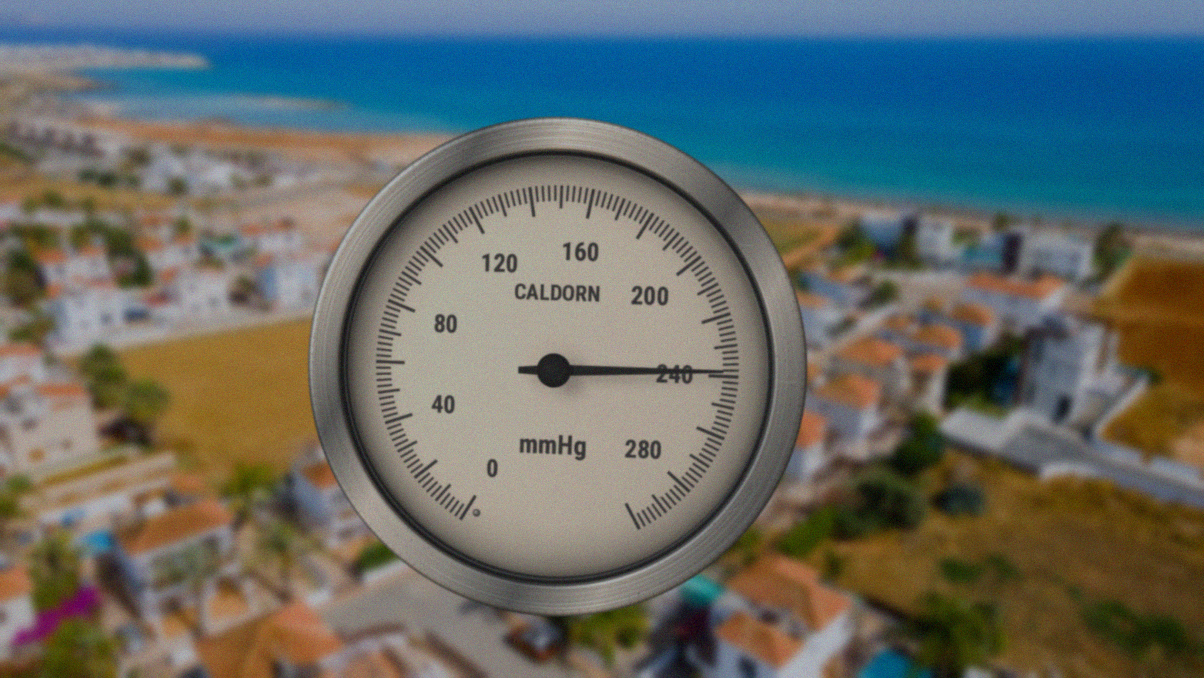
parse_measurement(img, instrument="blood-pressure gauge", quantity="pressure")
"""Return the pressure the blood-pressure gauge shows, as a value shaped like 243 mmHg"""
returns 238 mmHg
